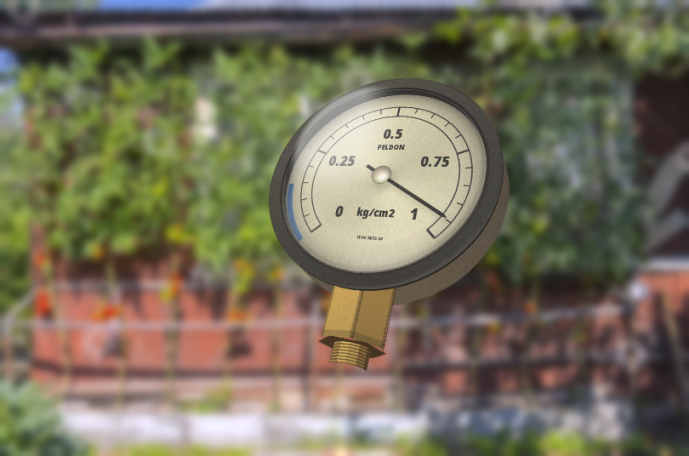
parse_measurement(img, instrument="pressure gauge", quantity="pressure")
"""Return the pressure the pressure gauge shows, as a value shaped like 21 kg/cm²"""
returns 0.95 kg/cm²
